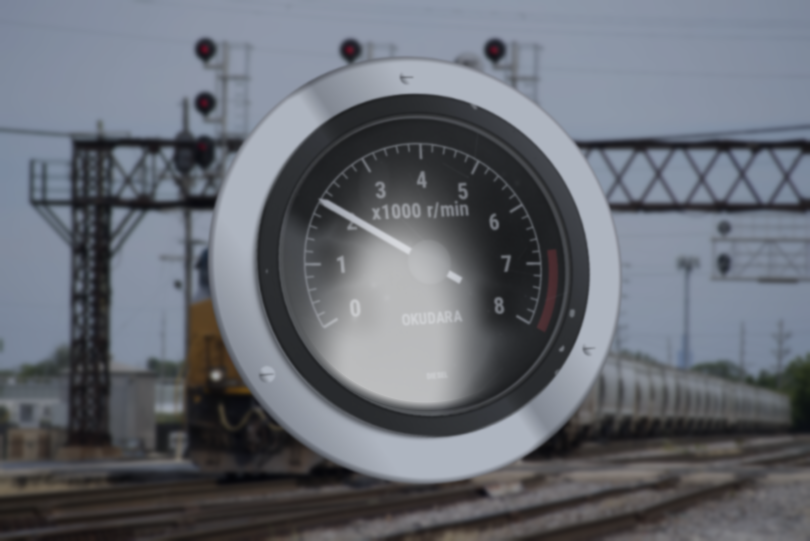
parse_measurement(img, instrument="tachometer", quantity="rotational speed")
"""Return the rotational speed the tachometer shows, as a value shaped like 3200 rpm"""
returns 2000 rpm
